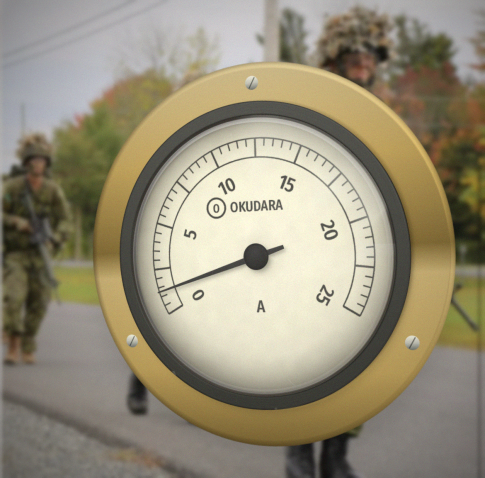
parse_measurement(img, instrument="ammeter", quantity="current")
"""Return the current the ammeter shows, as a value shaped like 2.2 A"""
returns 1.25 A
